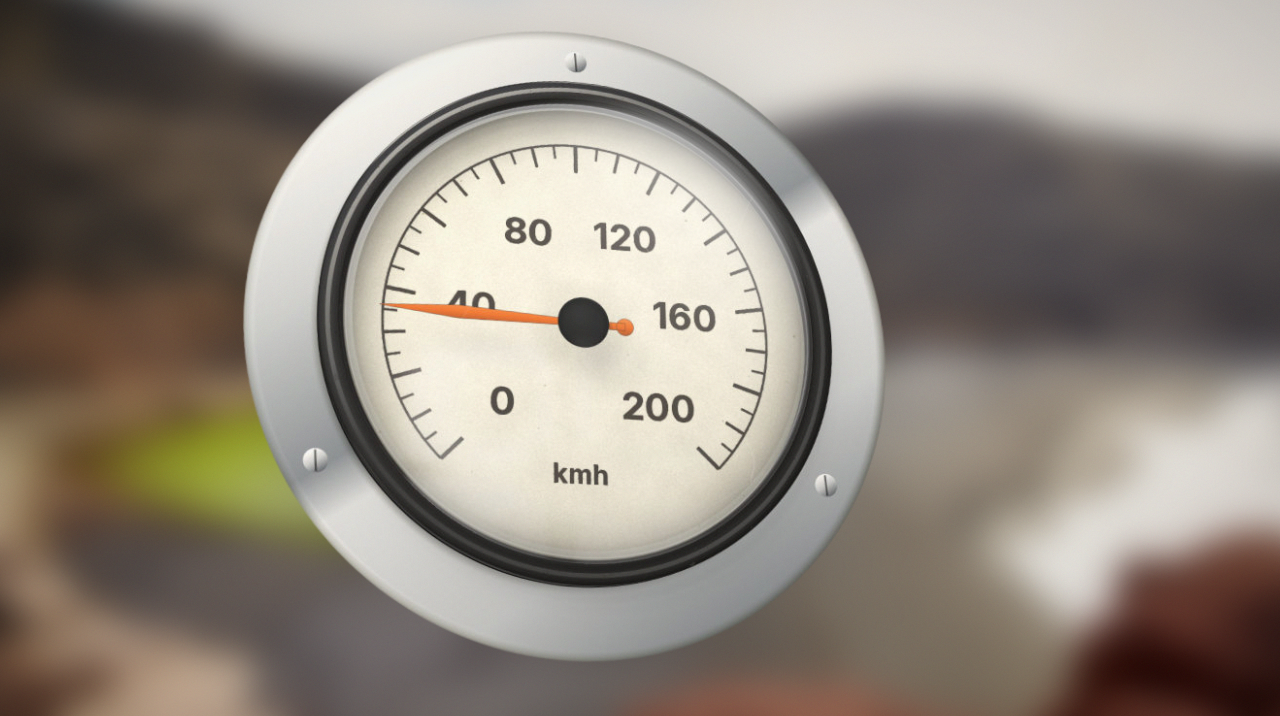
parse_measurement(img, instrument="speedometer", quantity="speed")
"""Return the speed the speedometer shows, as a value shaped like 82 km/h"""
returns 35 km/h
